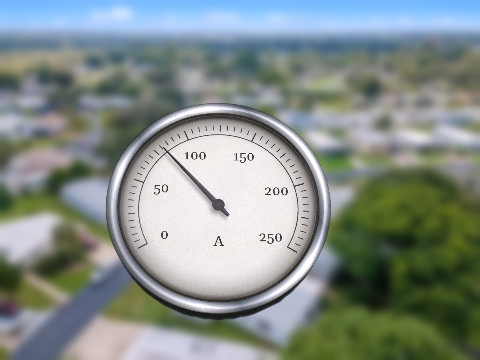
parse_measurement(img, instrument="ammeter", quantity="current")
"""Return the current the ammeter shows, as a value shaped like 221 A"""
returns 80 A
